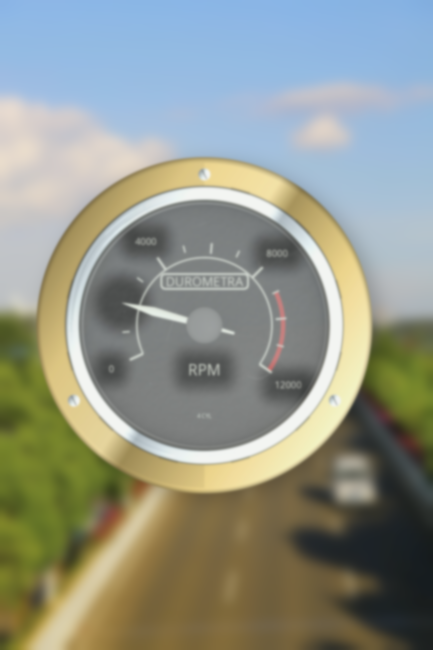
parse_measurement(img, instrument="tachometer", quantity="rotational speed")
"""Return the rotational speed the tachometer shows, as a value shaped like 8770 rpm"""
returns 2000 rpm
